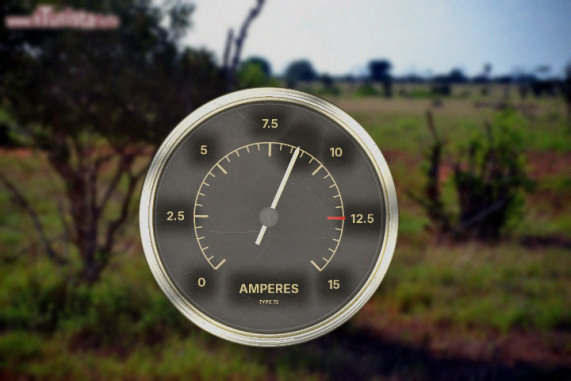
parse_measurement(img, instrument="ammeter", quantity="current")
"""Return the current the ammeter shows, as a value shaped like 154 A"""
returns 8.75 A
